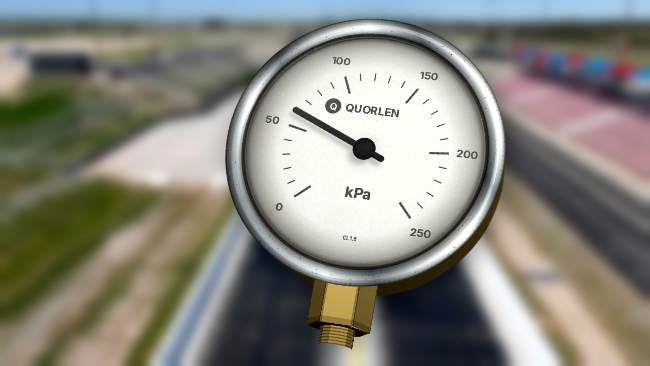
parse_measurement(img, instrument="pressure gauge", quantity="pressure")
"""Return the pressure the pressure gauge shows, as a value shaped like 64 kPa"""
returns 60 kPa
